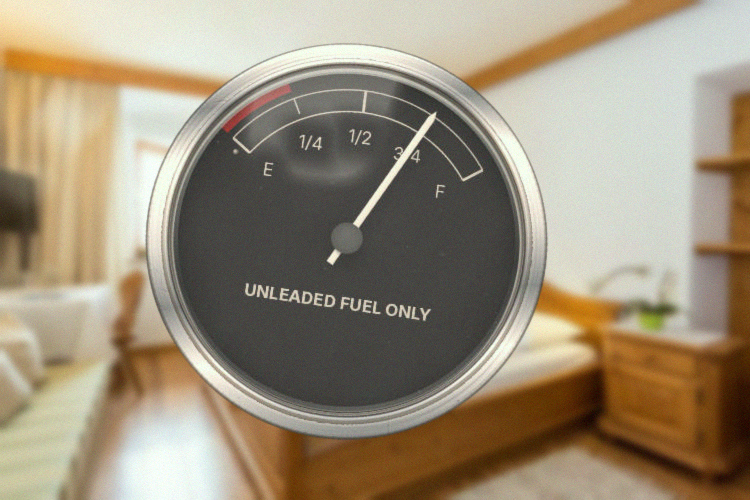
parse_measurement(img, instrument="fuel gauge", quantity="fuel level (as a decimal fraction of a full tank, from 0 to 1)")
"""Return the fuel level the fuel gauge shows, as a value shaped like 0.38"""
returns 0.75
